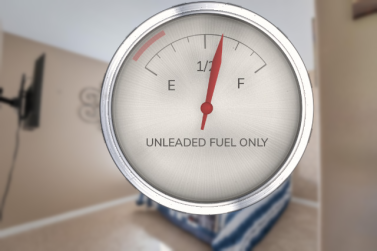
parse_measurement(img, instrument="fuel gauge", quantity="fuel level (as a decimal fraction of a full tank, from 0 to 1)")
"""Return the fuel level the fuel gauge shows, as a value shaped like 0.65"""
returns 0.625
